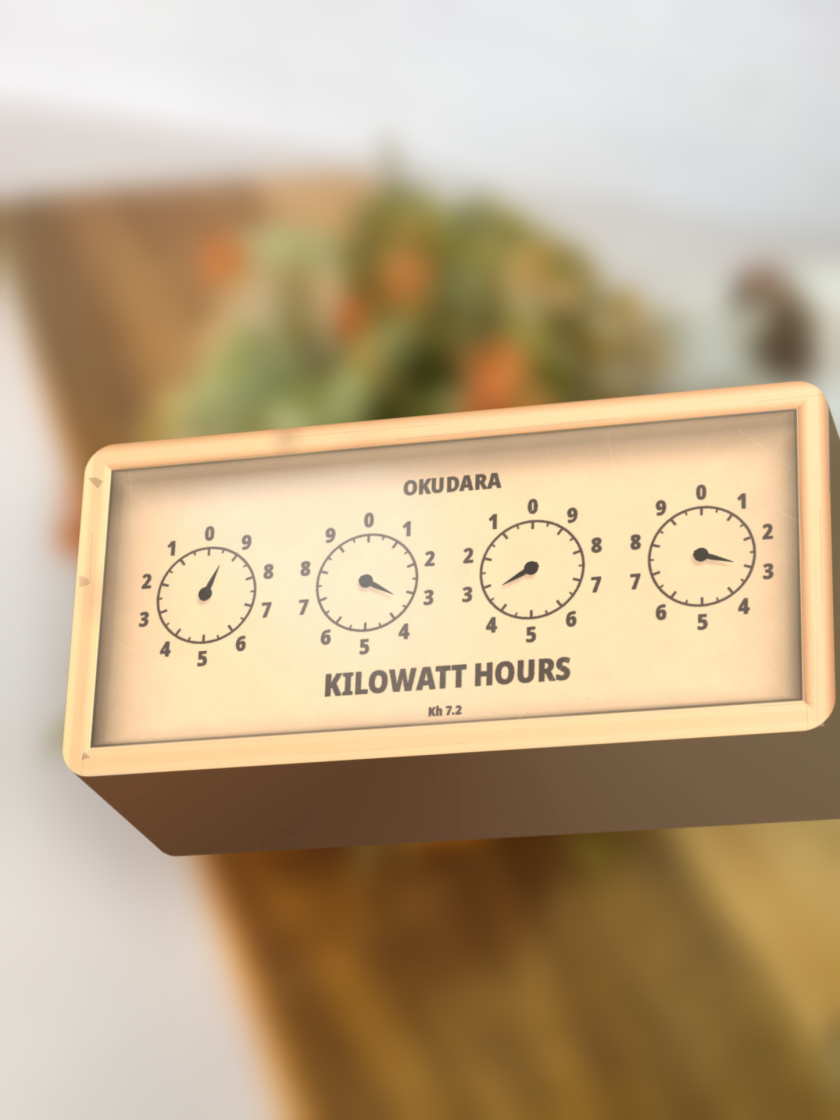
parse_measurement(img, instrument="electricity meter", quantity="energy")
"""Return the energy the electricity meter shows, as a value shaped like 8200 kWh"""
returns 9333 kWh
